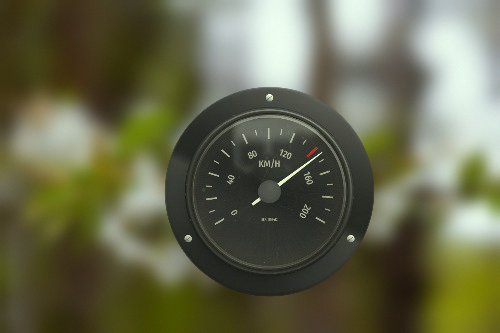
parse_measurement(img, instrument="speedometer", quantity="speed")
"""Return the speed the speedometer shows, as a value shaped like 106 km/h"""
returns 145 km/h
